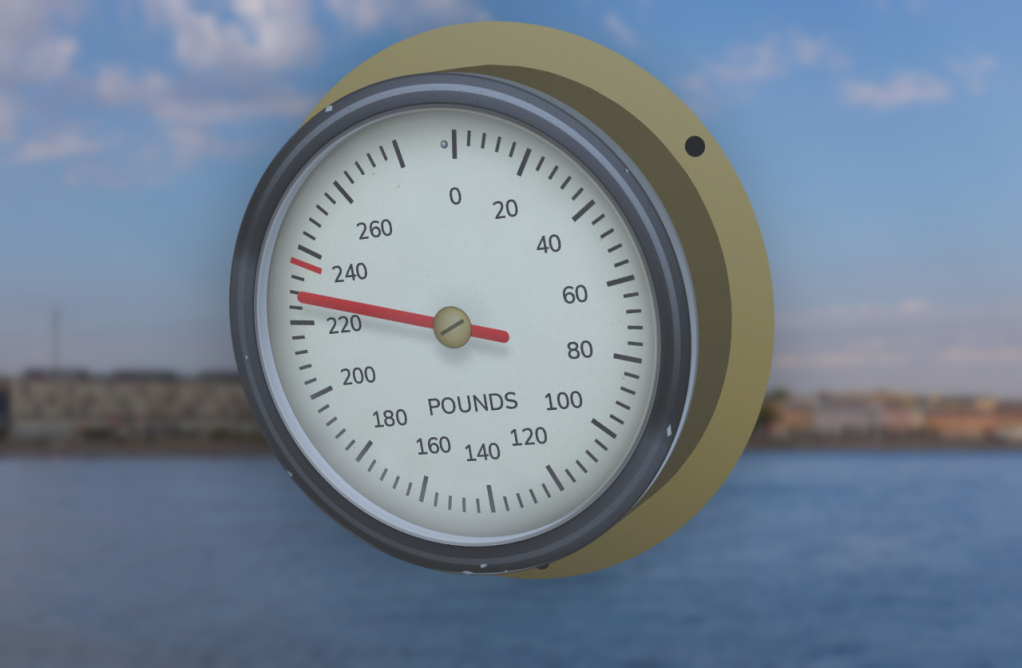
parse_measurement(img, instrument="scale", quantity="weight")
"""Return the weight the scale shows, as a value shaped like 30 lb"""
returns 228 lb
